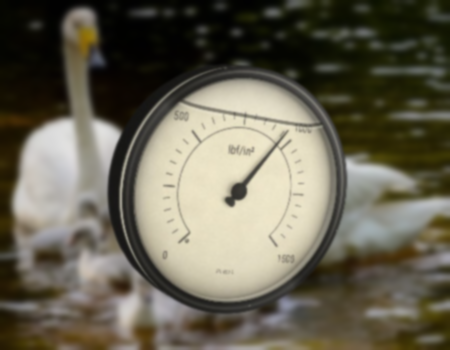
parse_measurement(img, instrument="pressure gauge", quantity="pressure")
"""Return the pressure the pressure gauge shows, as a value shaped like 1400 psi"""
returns 950 psi
